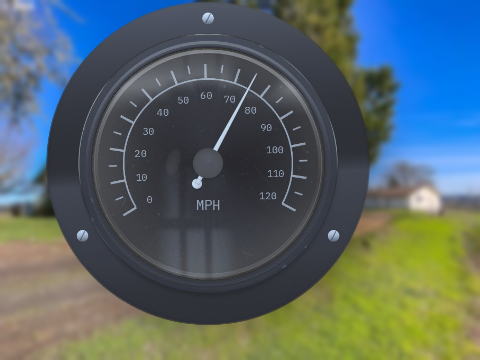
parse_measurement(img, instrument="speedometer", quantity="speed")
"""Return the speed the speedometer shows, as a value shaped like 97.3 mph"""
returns 75 mph
